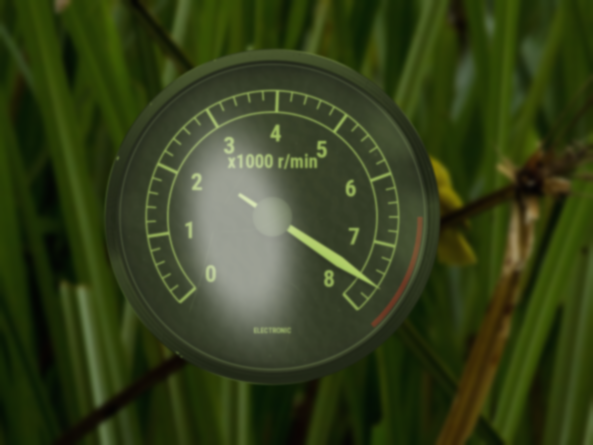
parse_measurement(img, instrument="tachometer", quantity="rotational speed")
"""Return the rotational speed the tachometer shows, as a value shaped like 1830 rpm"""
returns 7600 rpm
